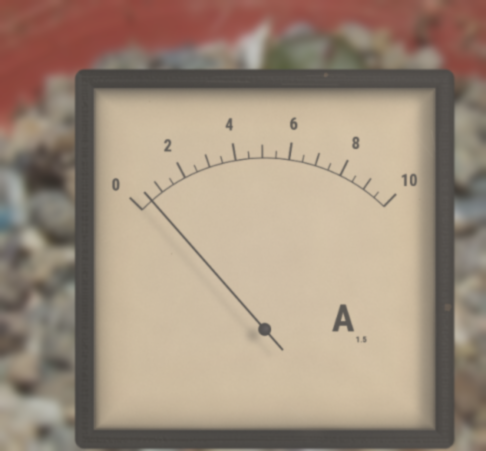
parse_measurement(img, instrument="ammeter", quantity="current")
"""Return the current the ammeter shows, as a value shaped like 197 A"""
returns 0.5 A
